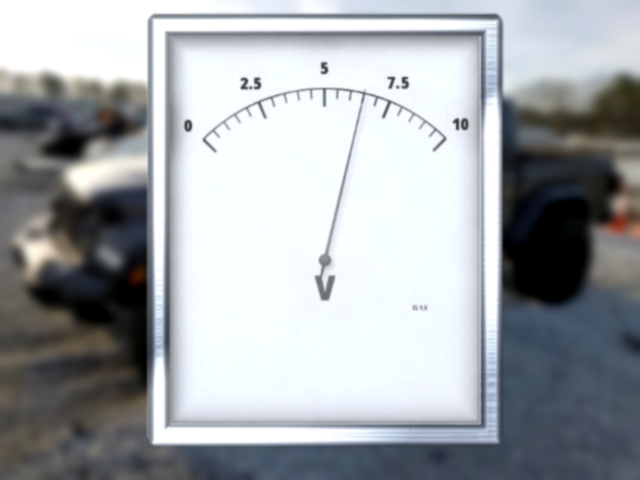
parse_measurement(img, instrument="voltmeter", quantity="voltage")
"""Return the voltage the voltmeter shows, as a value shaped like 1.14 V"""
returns 6.5 V
